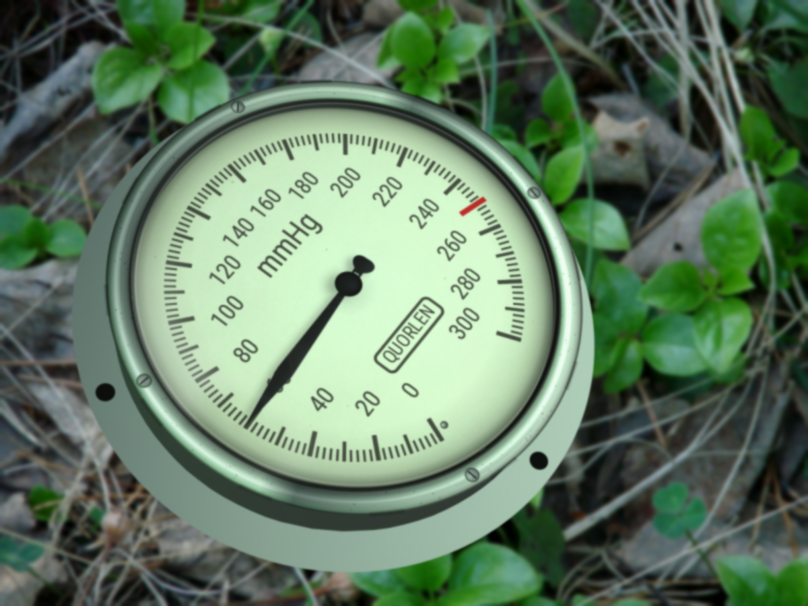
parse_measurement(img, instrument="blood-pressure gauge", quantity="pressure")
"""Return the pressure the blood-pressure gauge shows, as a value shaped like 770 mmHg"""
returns 60 mmHg
